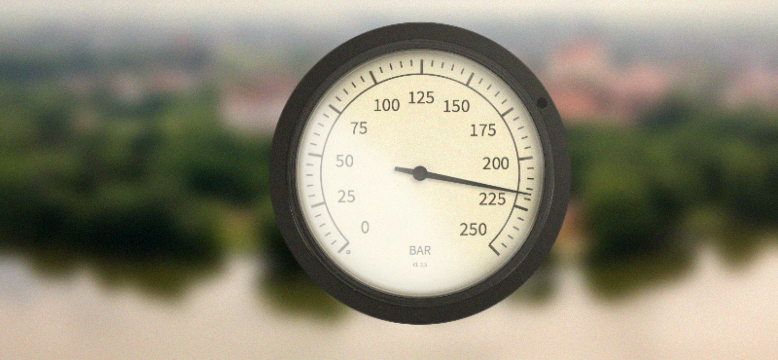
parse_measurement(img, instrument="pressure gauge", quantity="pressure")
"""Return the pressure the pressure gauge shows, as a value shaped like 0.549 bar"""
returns 217.5 bar
